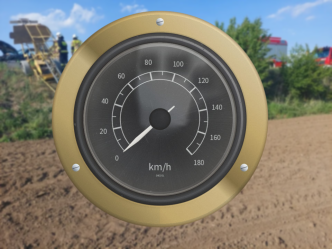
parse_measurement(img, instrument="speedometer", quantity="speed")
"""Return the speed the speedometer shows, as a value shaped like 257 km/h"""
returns 0 km/h
